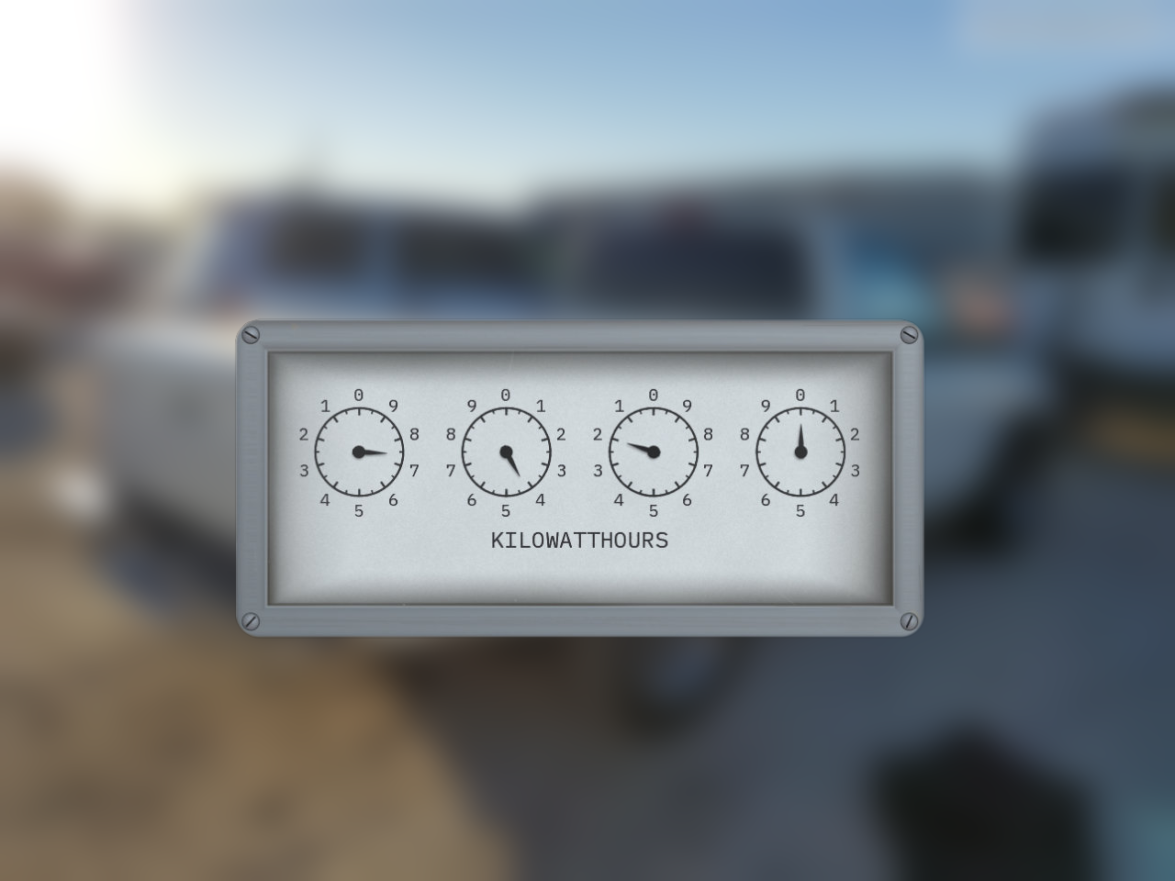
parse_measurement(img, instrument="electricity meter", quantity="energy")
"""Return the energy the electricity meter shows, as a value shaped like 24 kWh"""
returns 7420 kWh
